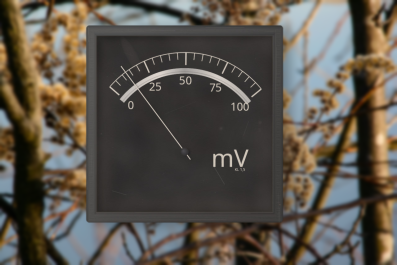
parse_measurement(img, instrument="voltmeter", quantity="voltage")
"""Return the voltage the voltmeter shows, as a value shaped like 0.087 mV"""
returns 12.5 mV
